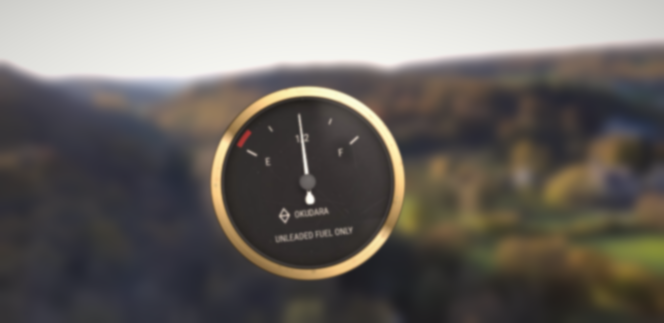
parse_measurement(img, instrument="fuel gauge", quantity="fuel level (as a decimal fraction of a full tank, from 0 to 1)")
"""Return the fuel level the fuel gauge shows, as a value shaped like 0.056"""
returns 0.5
